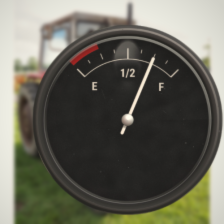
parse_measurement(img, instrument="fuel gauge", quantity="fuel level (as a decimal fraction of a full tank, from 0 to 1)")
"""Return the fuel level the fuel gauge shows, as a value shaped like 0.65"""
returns 0.75
